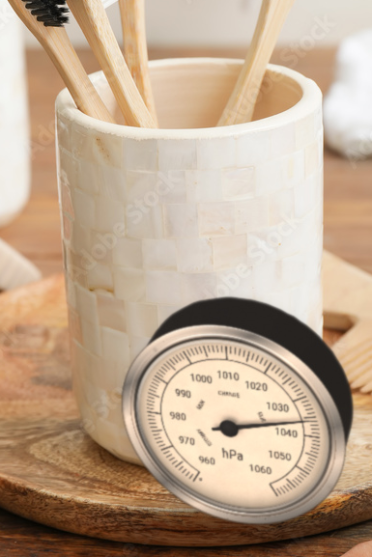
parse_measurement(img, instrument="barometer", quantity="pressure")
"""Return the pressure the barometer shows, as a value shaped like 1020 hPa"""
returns 1035 hPa
